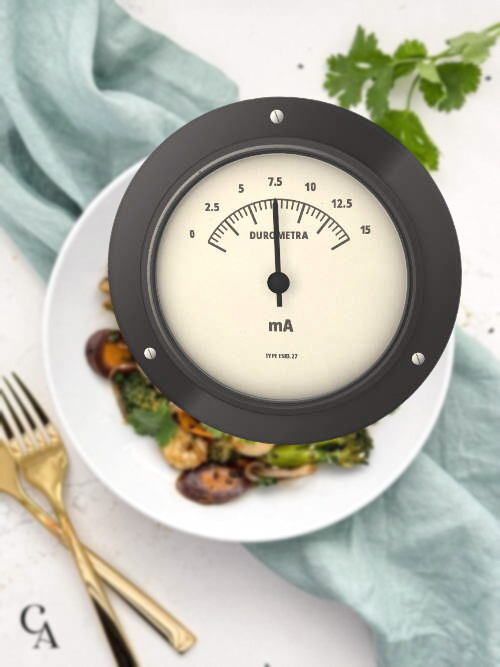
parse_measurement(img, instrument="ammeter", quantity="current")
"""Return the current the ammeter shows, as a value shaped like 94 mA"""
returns 7.5 mA
